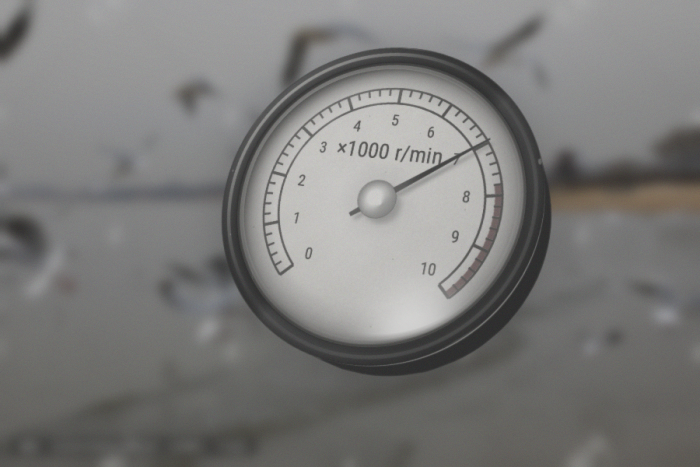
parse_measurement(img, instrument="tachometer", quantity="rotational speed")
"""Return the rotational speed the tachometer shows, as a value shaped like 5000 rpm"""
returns 7000 rpm
